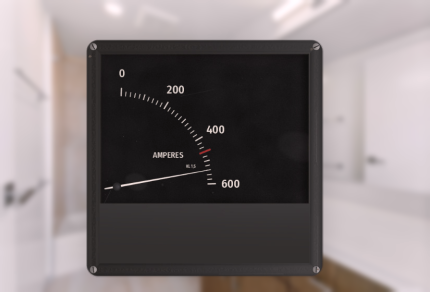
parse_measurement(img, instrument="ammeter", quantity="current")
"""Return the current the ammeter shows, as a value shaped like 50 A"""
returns 540 A
